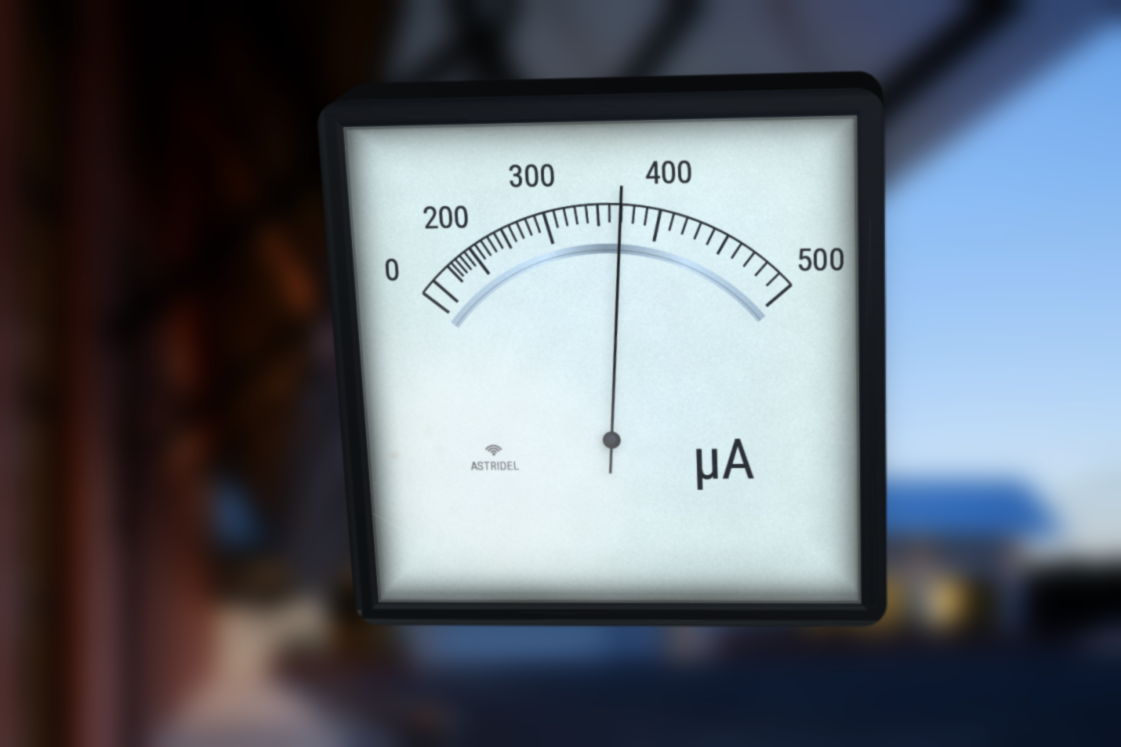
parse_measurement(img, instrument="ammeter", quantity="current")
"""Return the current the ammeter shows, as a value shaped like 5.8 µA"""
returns 370 µA
